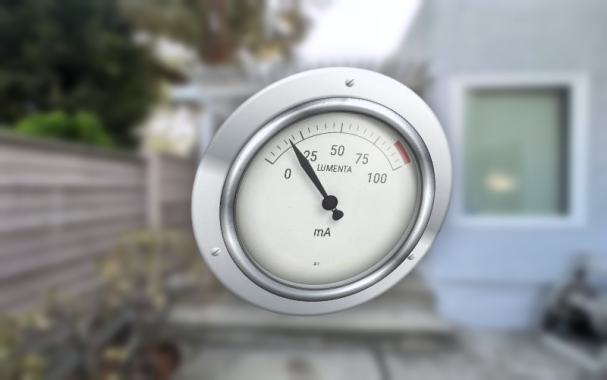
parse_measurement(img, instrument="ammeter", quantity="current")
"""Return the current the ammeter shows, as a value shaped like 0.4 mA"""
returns 17.5 mA
